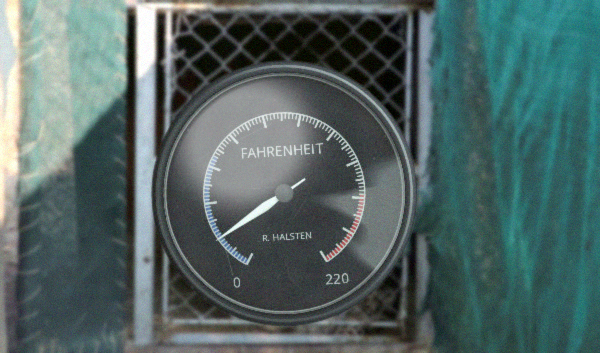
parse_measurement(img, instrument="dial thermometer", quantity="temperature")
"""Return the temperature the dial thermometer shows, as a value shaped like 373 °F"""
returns 20 °F
